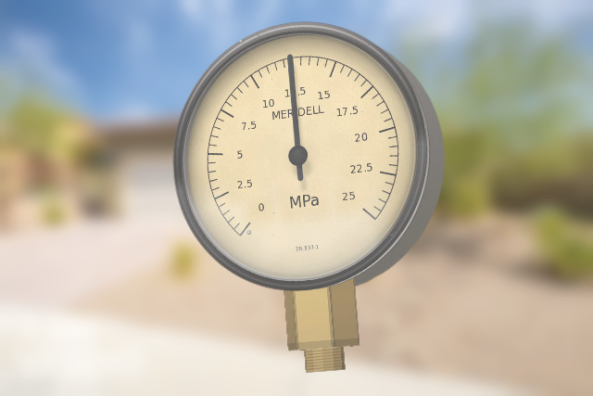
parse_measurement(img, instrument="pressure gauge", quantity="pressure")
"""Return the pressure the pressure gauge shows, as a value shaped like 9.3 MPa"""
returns 12.5 MPa
